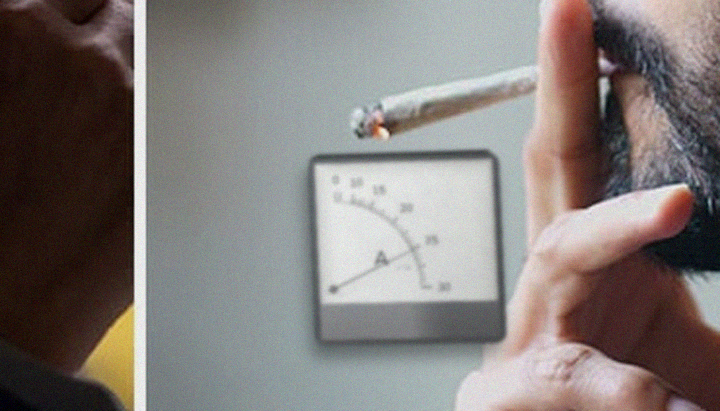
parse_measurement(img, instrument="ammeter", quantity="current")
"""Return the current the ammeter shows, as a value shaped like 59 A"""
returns 25 A
